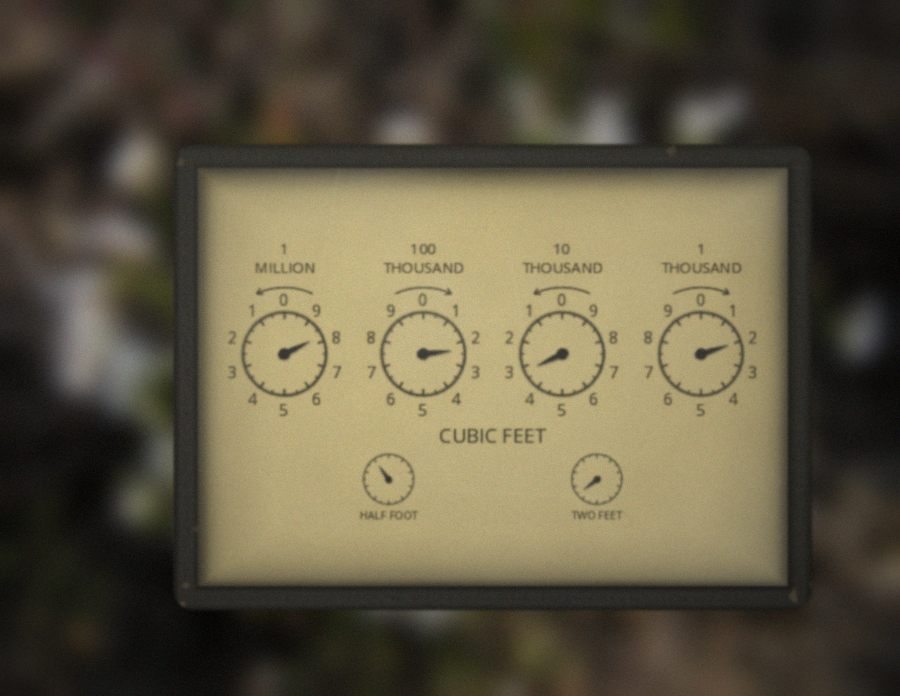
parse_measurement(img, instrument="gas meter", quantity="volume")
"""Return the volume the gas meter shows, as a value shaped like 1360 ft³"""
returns 823200 ft³
